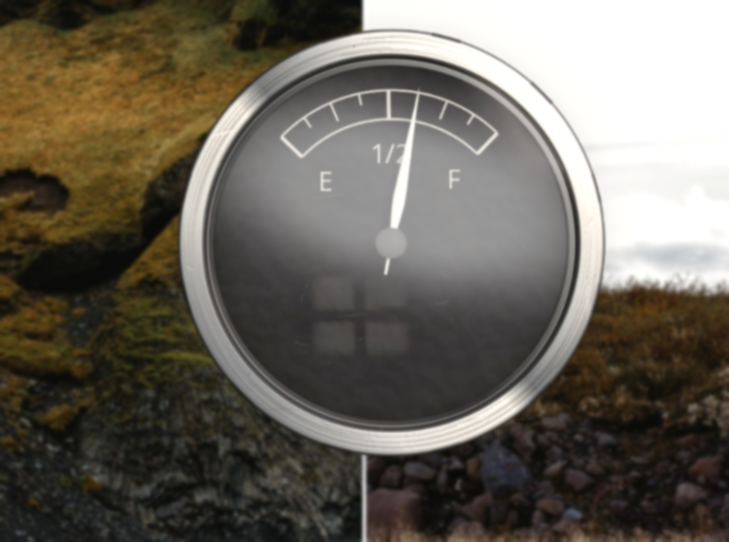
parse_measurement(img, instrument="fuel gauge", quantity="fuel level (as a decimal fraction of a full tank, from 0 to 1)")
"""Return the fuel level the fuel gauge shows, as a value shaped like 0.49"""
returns 0.625
